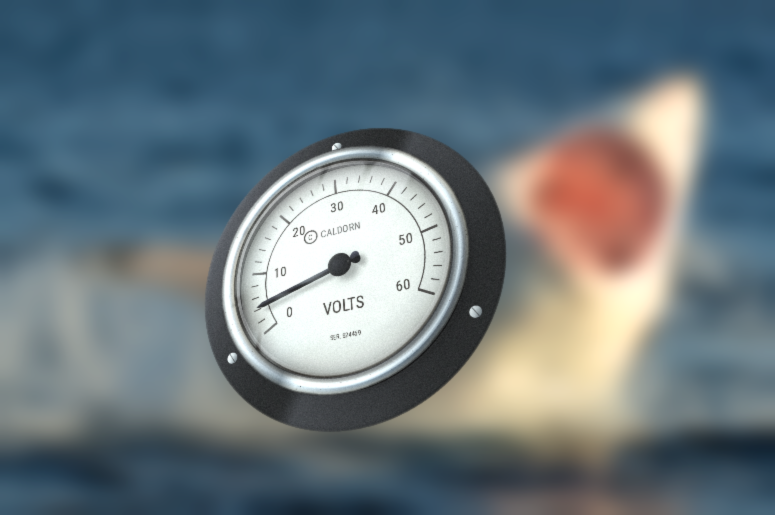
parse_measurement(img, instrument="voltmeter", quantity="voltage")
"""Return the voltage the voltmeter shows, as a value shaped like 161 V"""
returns 4 V
